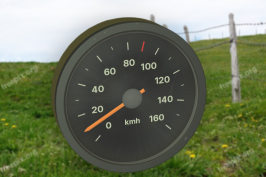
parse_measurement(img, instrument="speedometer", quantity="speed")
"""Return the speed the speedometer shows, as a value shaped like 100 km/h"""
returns 10 km/h
